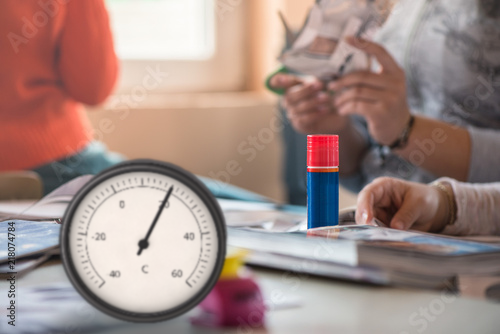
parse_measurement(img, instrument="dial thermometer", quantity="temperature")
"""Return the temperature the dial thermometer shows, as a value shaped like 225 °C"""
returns 20 °C
